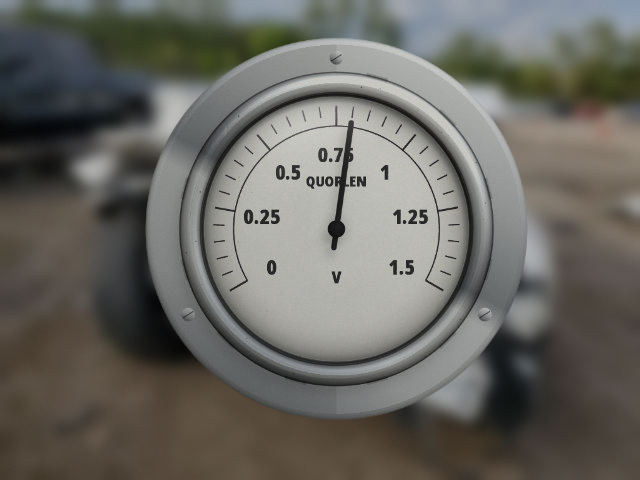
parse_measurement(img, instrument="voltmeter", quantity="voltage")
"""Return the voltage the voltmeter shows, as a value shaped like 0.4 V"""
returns 0.8 V
